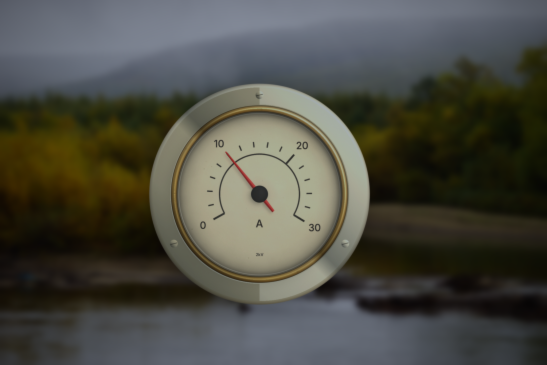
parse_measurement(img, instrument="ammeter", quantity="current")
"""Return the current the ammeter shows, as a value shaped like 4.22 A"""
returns 10 A
